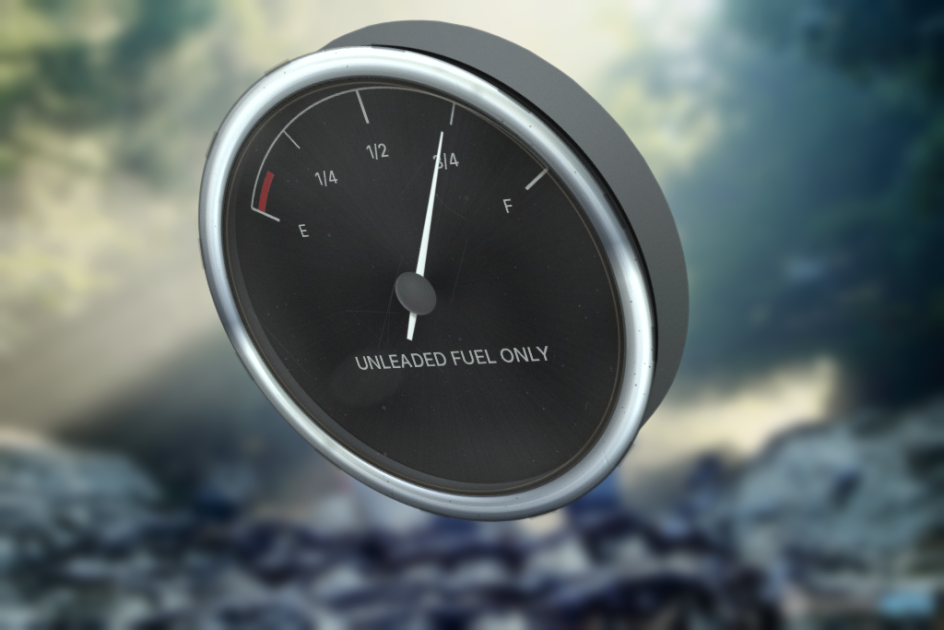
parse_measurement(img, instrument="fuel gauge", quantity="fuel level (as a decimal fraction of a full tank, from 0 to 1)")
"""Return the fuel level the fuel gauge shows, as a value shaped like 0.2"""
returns 0.75
